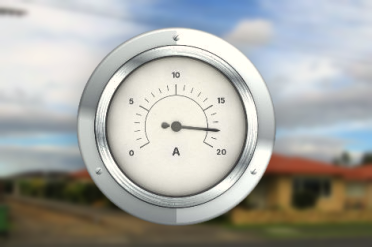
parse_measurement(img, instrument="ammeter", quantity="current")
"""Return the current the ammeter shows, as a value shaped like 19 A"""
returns 18 A
